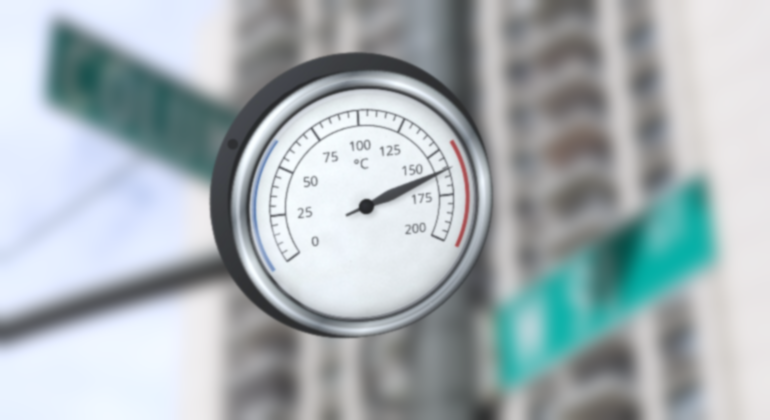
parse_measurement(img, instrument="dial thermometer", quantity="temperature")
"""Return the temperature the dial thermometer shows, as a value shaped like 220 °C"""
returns 160 °C
